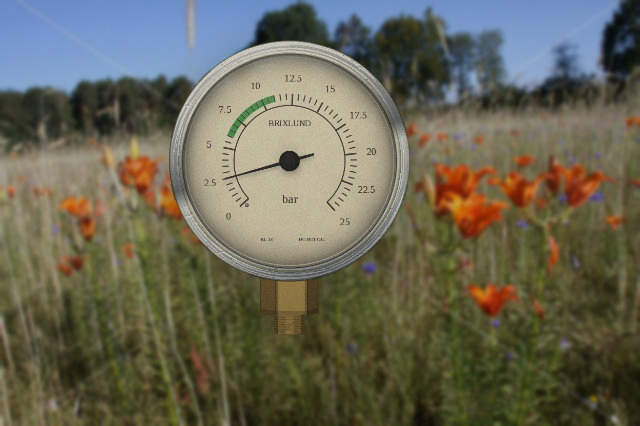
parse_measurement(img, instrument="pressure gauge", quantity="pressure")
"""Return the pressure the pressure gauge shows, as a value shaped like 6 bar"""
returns 2.5 bar
